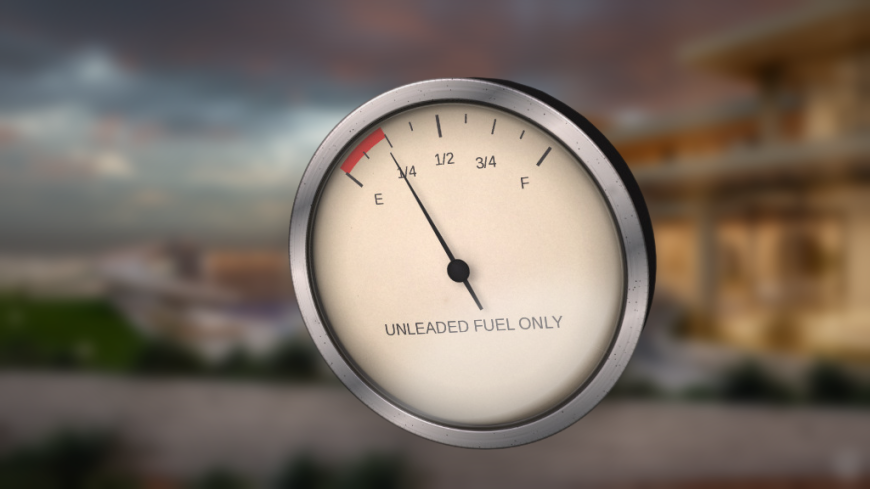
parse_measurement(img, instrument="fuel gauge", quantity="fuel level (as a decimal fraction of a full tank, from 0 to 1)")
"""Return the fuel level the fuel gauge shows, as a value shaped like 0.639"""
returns 0.25
